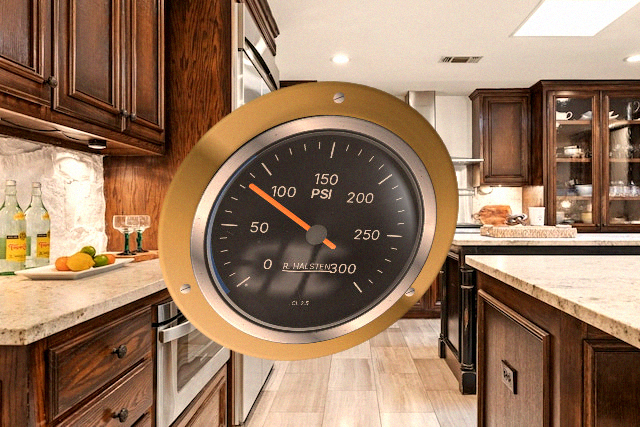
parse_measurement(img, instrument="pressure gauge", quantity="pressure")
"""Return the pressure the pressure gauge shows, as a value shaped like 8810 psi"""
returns 85 psi
